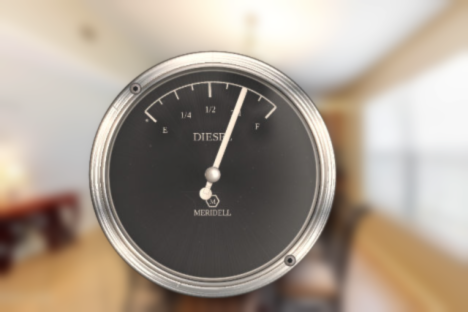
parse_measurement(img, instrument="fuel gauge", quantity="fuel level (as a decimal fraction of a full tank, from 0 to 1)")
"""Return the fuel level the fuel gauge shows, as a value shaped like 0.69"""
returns 0.75
